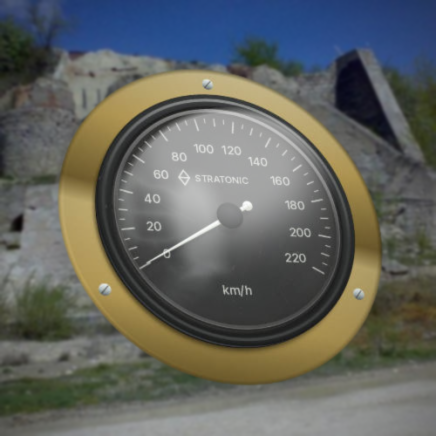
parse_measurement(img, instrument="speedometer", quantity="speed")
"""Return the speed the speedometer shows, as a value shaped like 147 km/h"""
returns 0 km/h
